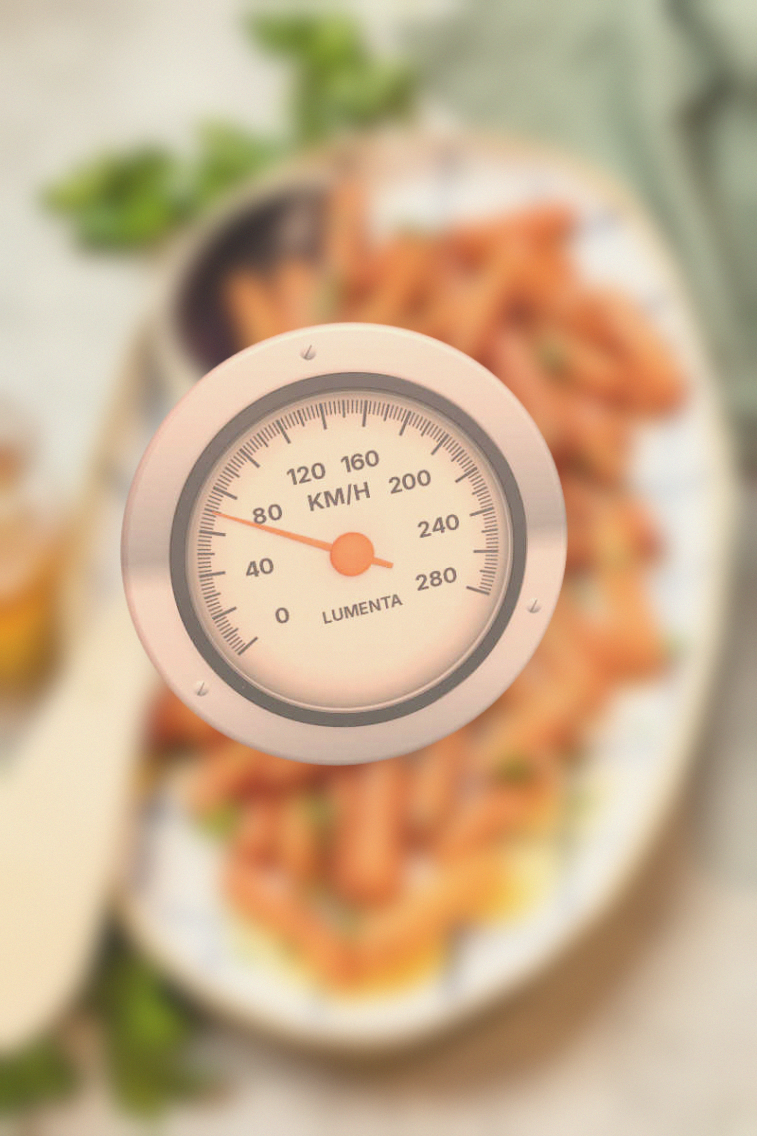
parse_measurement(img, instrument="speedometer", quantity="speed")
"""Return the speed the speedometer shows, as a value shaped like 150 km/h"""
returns 70 km/h
